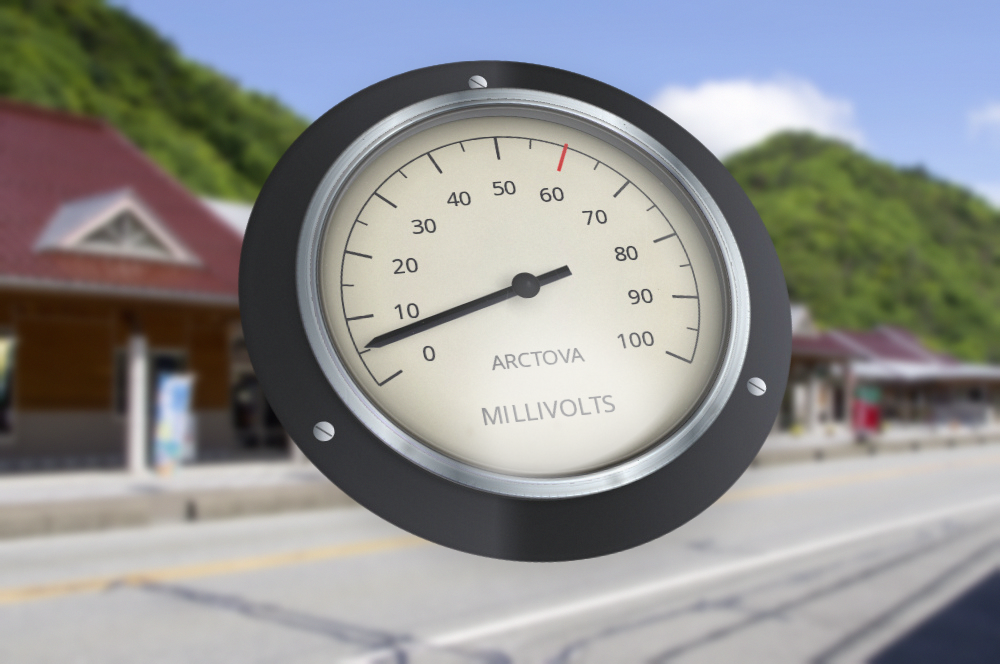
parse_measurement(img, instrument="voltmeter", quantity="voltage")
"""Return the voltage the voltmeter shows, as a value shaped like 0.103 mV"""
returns 5 mV
